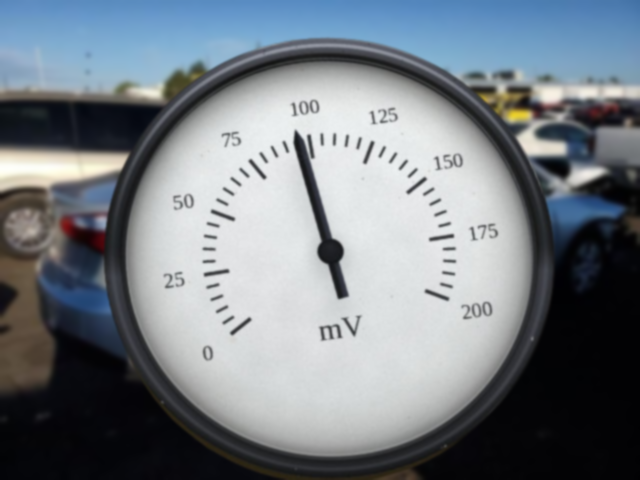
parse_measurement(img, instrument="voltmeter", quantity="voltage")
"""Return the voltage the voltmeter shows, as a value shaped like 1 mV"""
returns 95 mV
